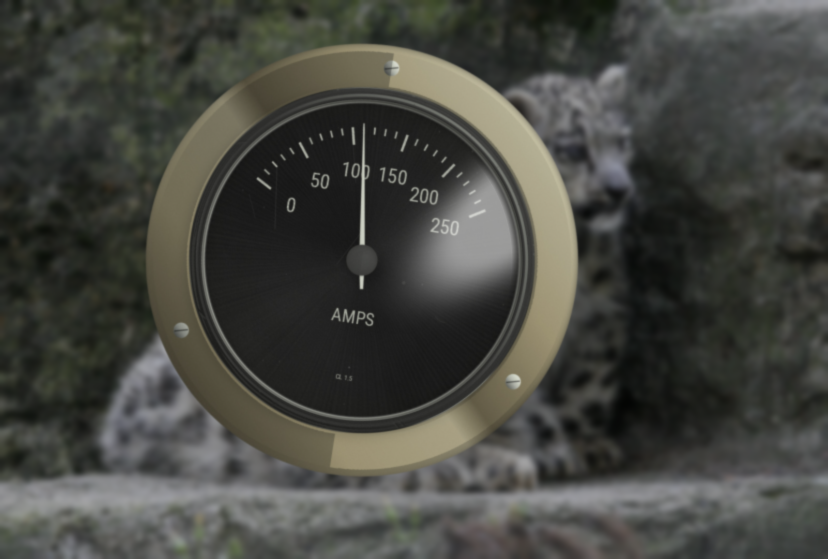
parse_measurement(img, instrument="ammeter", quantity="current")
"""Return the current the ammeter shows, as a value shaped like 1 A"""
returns 110 A
